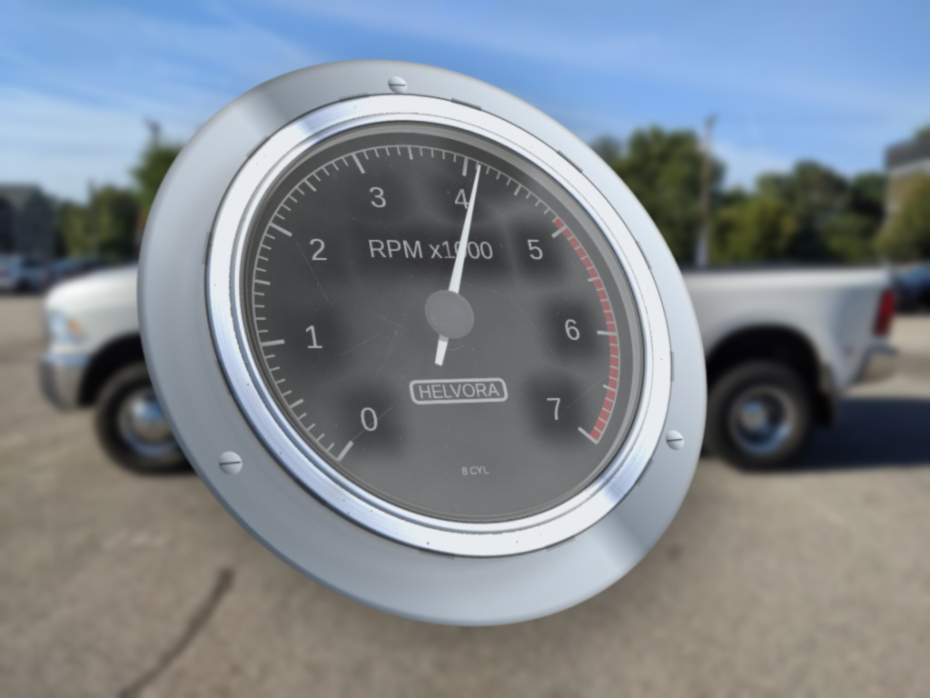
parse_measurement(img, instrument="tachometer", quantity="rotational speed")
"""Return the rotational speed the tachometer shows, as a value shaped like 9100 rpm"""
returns 4100 rpm
